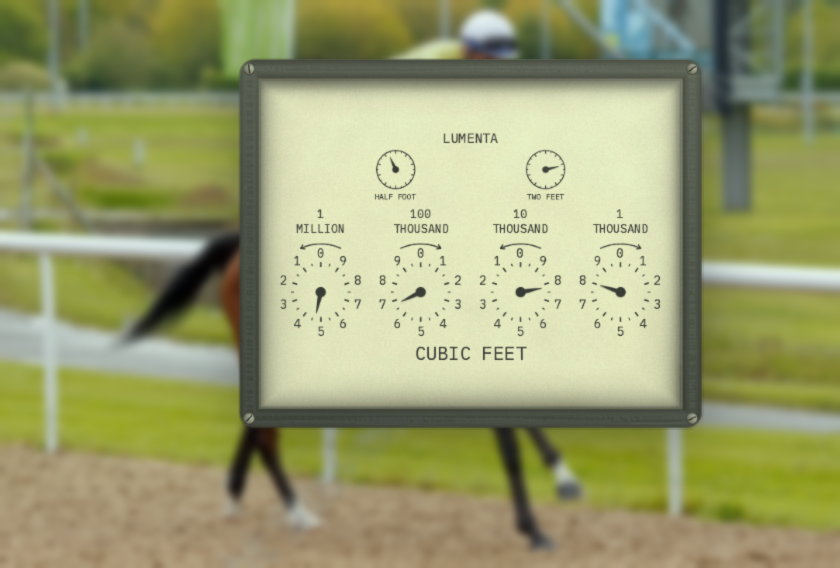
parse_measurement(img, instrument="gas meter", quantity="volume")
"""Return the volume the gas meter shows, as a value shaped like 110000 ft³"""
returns 467800 ft³
